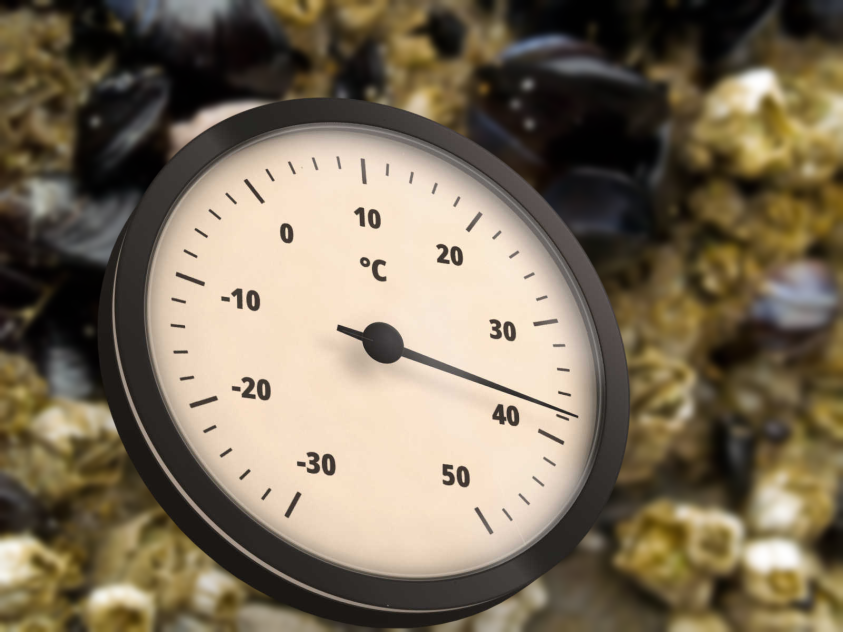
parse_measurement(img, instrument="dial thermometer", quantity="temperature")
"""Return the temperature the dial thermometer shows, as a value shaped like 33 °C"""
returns 38 °C
